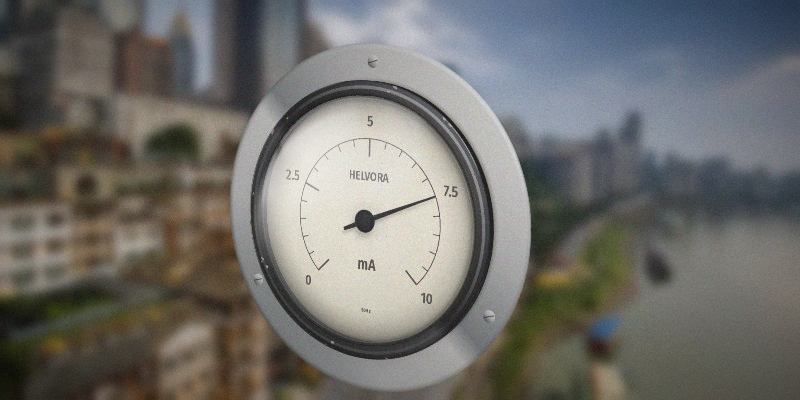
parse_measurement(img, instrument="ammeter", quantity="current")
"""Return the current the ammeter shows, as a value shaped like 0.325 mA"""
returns 7.5 mA
